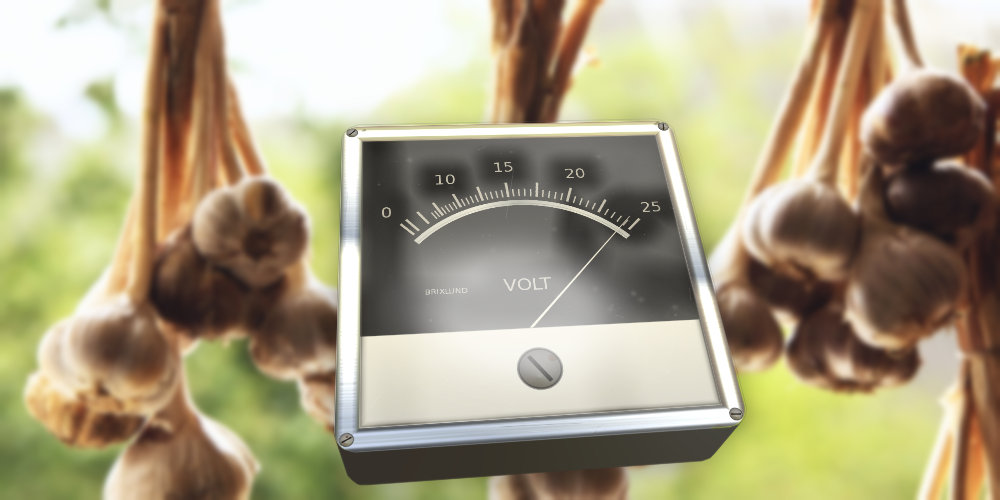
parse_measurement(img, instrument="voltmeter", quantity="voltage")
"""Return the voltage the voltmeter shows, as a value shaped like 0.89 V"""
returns 24.5 V
